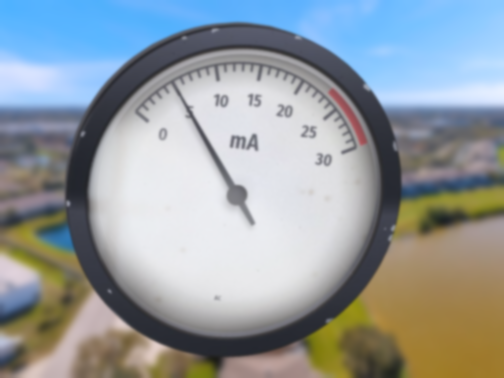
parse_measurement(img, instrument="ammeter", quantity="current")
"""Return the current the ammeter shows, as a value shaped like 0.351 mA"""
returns 5 mA
